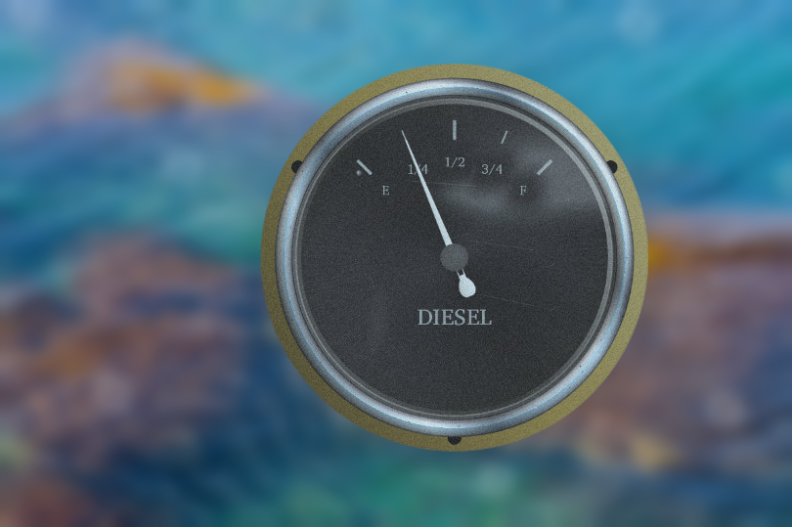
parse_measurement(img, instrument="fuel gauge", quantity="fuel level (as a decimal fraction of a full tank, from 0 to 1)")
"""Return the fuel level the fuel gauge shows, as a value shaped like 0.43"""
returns 0.25
